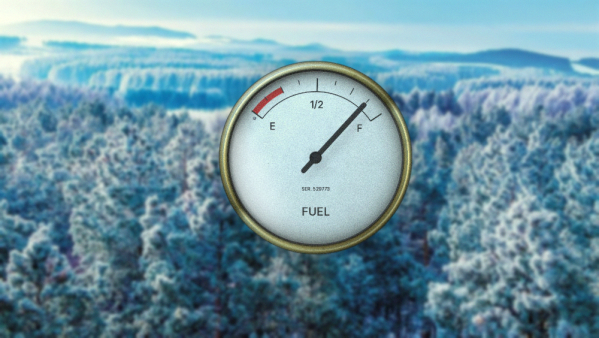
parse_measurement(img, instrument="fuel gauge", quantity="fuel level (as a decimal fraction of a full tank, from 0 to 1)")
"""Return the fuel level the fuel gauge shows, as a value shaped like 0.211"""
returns 0.875
